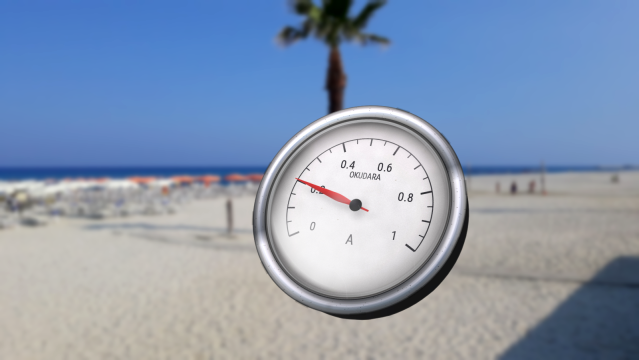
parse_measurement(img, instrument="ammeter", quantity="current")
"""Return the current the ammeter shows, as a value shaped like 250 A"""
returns 0.2 A
